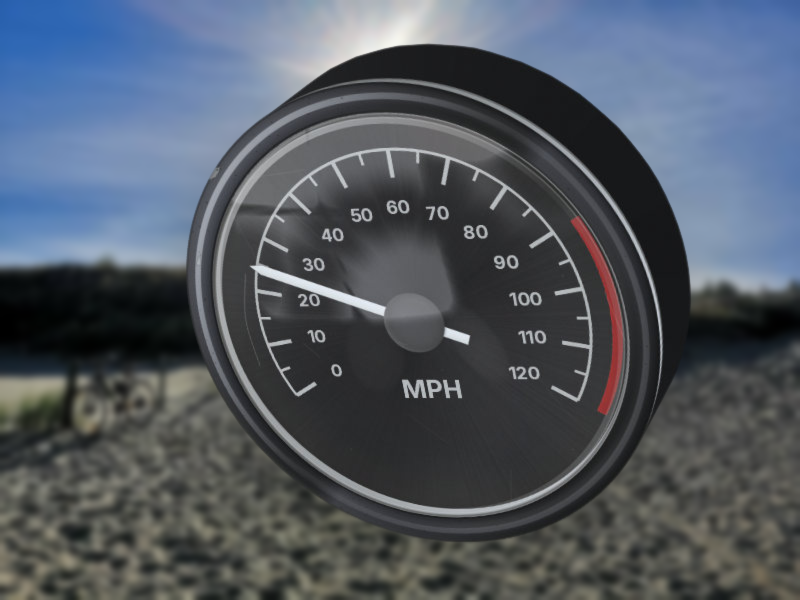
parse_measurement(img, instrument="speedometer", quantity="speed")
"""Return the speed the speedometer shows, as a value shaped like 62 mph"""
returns 25 mph
